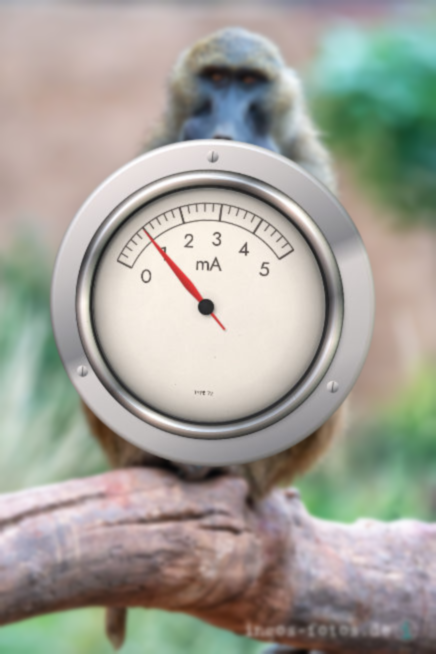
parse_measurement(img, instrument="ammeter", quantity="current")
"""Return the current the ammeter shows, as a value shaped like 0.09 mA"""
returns 1 mA
